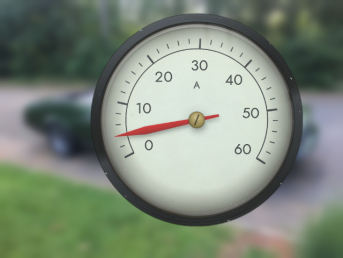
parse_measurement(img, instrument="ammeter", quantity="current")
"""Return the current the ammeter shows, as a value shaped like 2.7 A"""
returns 4 A
